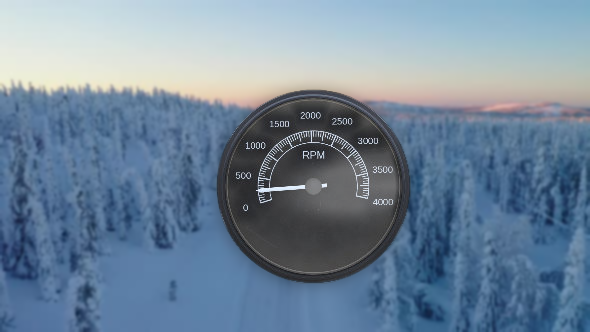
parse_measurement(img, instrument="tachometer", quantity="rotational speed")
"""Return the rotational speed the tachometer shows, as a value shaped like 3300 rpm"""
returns 250 rpm
